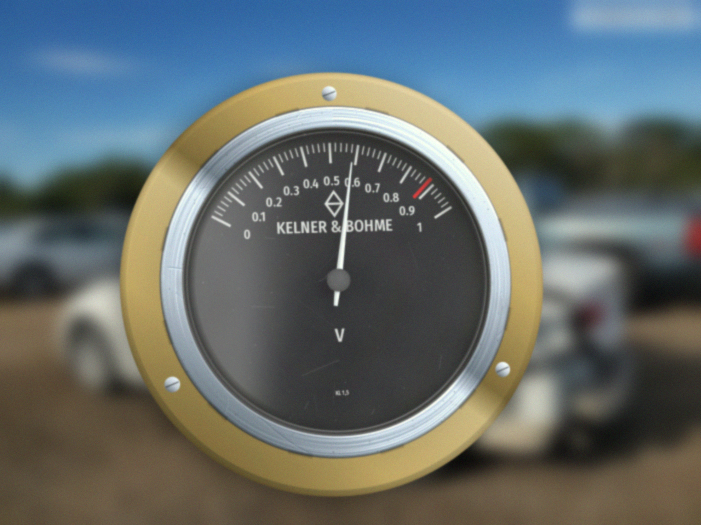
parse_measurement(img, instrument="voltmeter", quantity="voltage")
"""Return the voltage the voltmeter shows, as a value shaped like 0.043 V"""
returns 0.58 V
